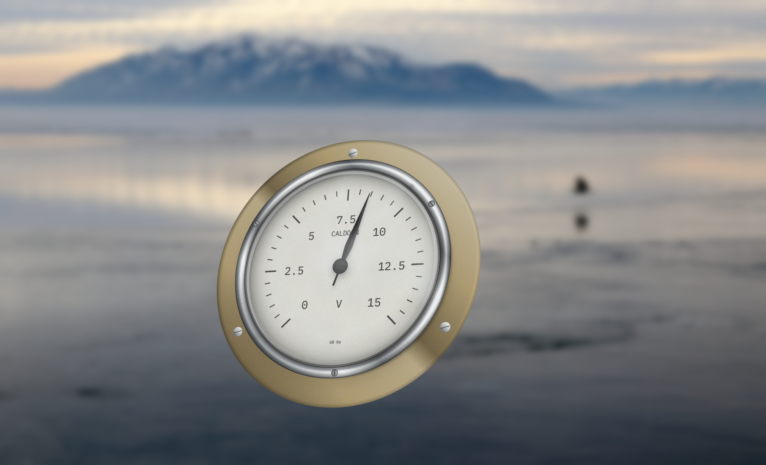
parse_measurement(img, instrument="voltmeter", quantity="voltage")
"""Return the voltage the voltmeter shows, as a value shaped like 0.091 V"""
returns 8.5 V
